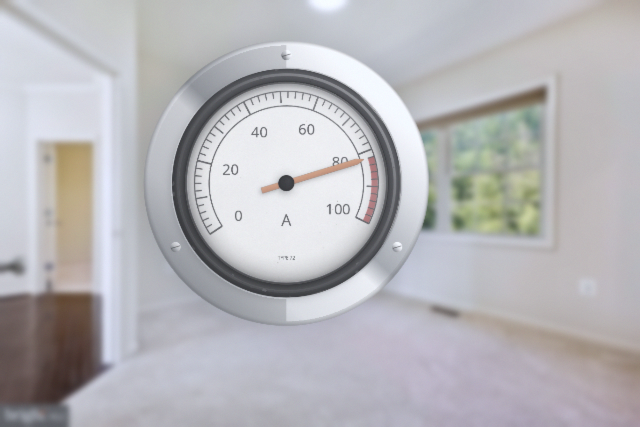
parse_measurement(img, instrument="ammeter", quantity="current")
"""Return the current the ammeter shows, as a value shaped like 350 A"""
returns 82 A
